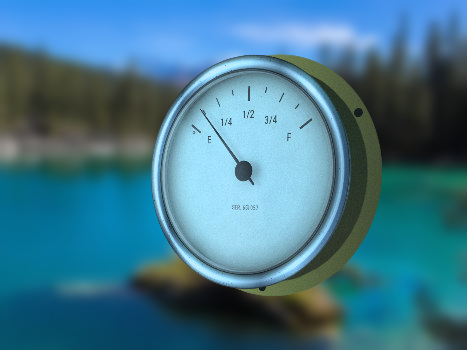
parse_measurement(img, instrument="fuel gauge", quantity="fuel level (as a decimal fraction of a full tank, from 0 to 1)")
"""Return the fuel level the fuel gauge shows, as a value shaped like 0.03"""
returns 0.125
